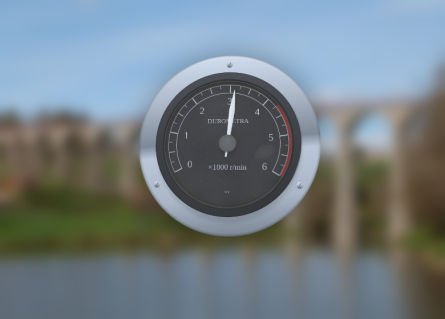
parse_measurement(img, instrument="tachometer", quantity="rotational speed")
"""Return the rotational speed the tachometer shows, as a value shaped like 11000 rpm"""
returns 3125 rpm
